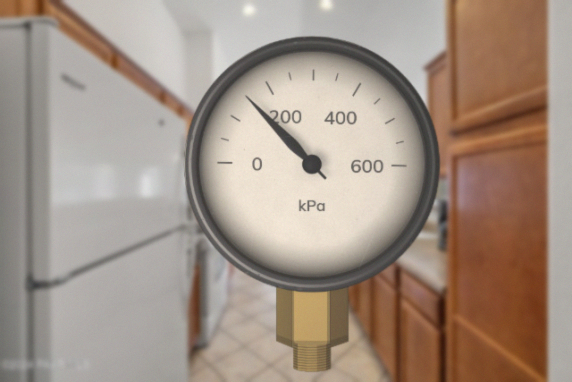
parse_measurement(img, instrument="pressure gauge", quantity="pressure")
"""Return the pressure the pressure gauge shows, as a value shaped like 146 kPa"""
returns 150 kPa
